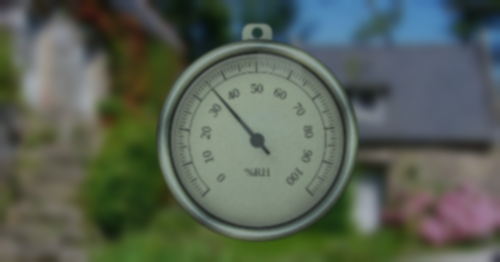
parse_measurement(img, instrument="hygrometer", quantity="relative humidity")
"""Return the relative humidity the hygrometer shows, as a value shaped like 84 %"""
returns 35 %
